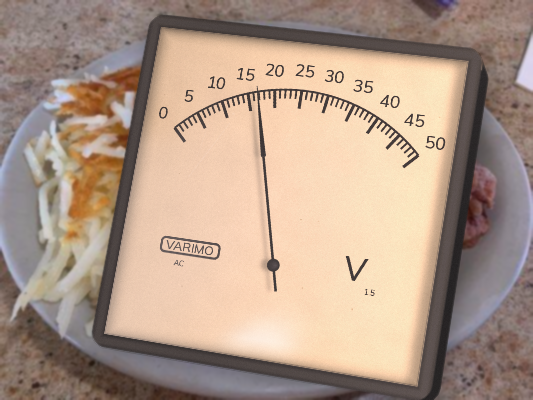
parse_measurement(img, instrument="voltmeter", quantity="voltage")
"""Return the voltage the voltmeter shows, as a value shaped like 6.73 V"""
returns 17 V
